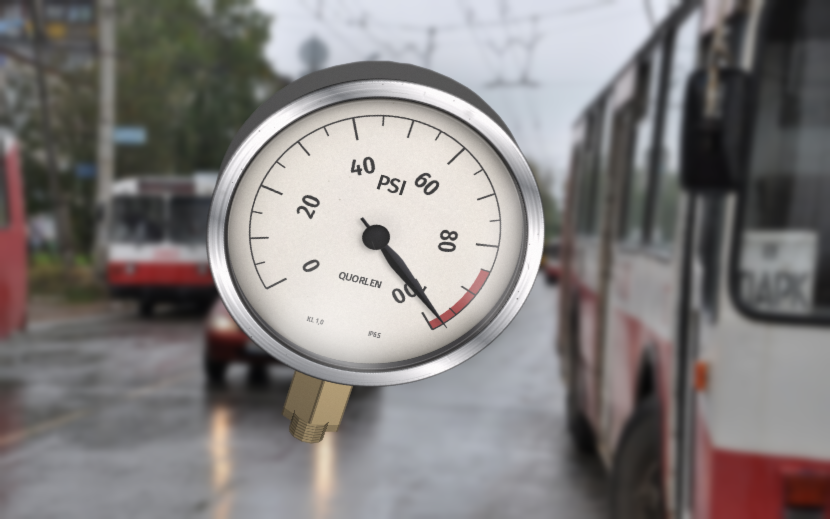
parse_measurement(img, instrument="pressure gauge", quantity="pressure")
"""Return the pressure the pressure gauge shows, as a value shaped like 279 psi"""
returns 97.5 psi
